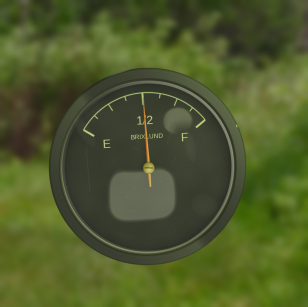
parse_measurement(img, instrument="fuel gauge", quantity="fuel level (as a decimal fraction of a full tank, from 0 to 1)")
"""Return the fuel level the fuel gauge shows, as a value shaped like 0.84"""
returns 0.5
